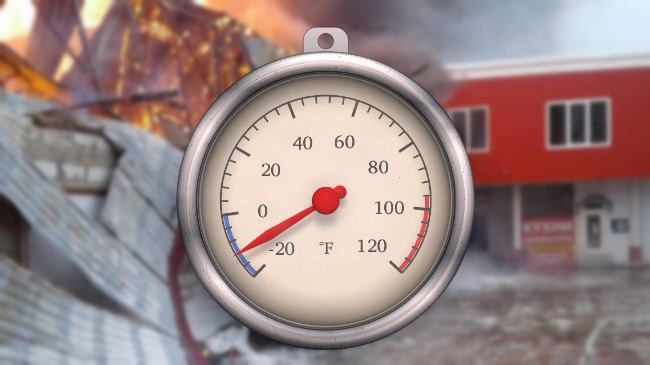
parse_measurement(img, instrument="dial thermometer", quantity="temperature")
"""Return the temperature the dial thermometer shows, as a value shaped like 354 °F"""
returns -12 °F
